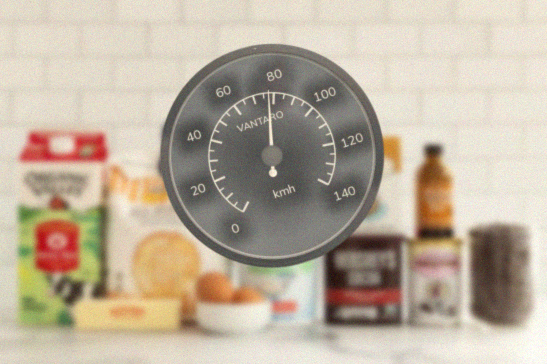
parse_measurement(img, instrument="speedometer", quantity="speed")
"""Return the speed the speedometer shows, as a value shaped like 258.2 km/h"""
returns 77.5 km/h
